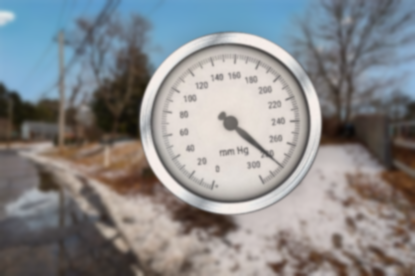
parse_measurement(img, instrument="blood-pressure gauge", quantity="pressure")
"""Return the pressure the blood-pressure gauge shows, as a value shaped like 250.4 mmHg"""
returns 280 mmHg
